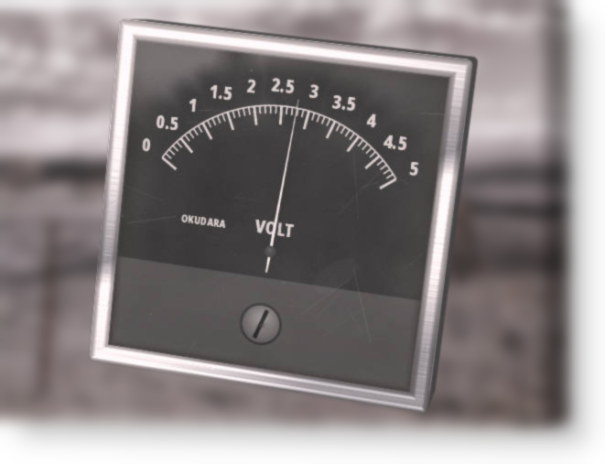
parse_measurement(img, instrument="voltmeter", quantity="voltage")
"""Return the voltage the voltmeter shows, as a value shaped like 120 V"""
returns 2.8 V
